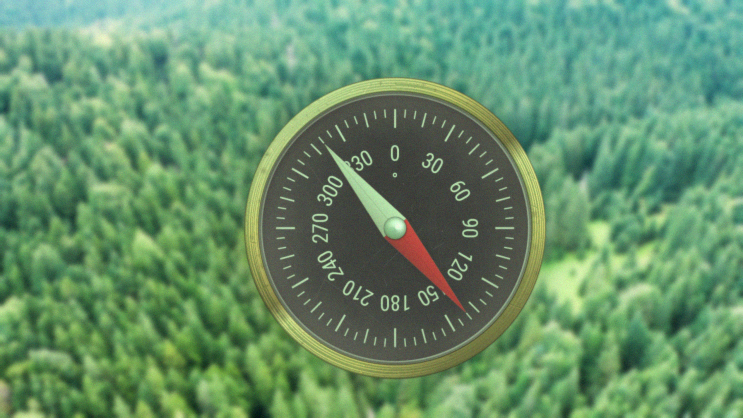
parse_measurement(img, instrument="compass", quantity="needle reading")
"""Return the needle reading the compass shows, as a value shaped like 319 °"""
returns 140 °
